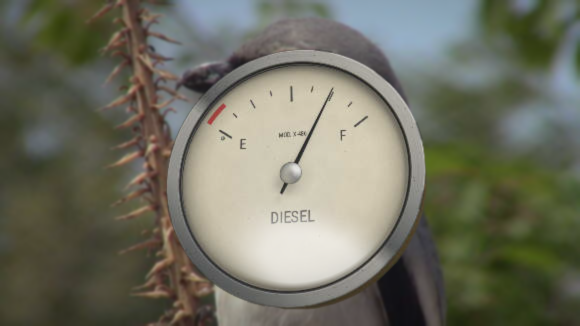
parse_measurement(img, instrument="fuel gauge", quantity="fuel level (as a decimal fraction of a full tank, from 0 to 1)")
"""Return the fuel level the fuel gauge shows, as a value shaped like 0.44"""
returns 0.75
